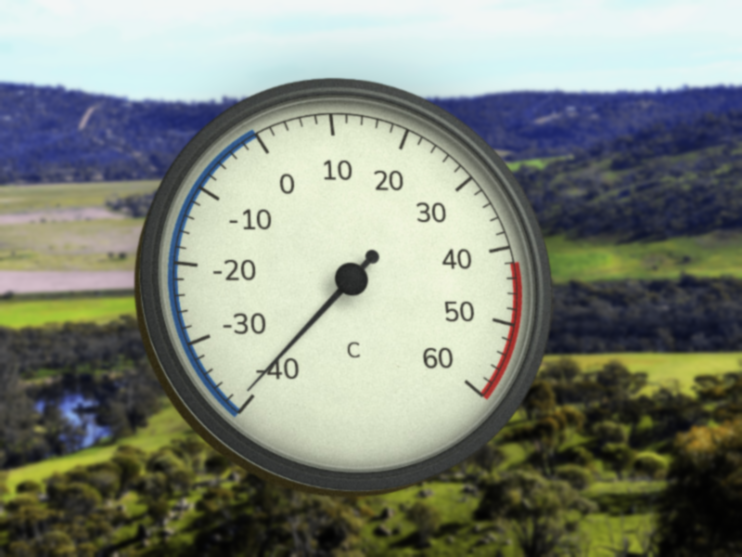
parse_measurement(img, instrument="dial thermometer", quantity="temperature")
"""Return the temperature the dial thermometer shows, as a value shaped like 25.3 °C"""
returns -39 °C
